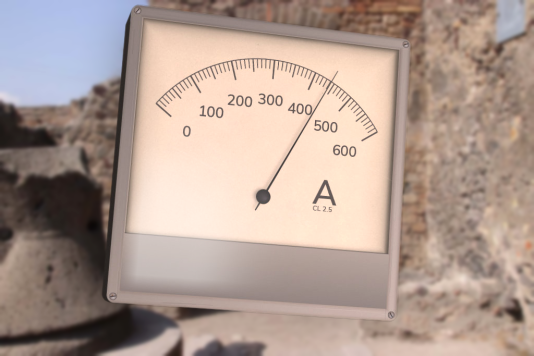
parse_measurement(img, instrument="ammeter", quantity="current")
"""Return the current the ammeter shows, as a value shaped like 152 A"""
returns 440 A
